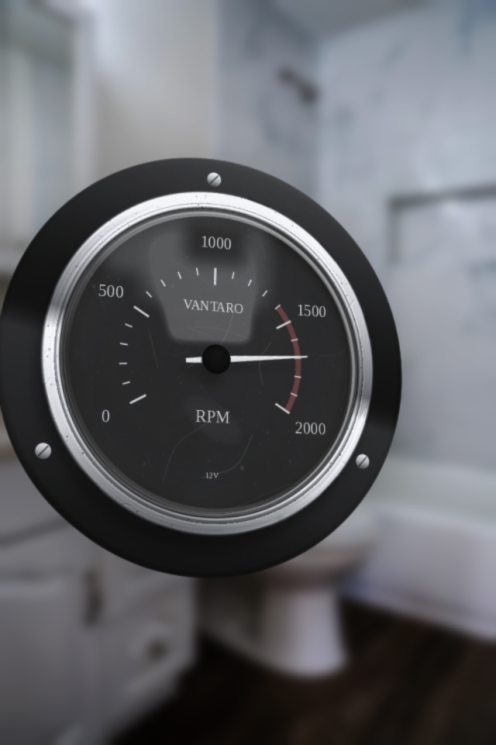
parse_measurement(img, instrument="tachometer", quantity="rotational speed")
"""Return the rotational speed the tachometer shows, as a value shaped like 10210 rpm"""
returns 1700 rpm
